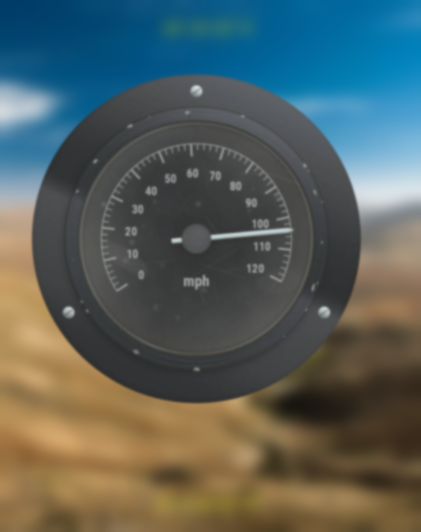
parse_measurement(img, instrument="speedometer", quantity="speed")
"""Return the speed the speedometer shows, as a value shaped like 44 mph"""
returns 104 mph
